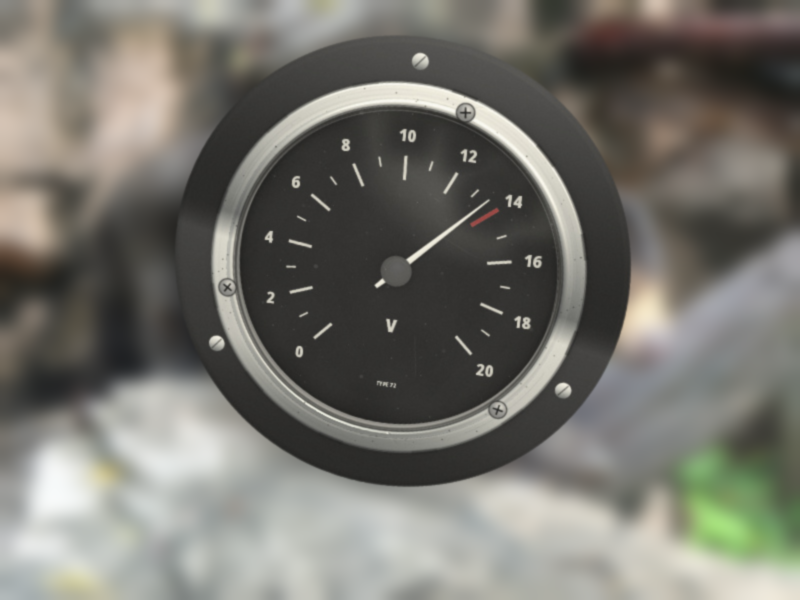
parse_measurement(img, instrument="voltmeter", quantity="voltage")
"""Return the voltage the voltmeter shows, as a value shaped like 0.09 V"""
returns 13.5 V
